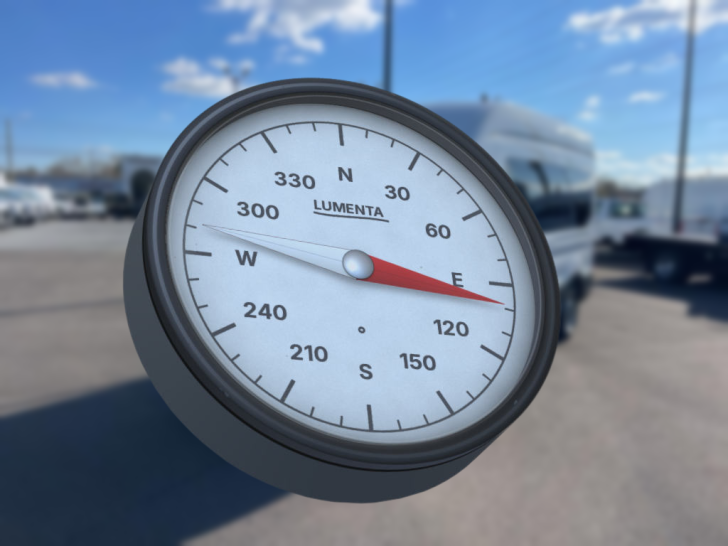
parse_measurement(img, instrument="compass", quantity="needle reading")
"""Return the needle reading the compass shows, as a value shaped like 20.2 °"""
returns 100 °
